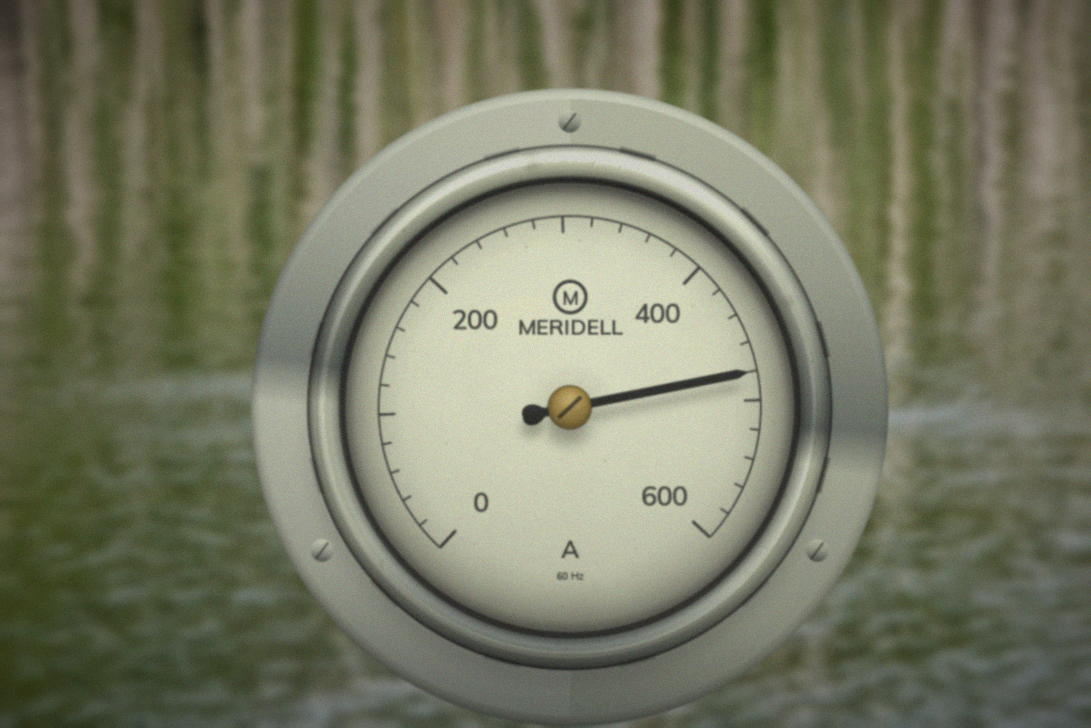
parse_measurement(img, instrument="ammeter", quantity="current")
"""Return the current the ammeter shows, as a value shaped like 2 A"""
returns 480 A
